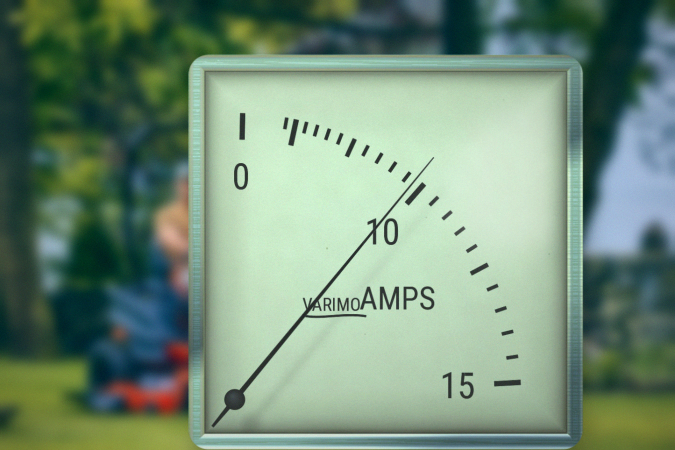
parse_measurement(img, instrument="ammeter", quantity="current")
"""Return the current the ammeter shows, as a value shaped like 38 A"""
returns 9.75 A
